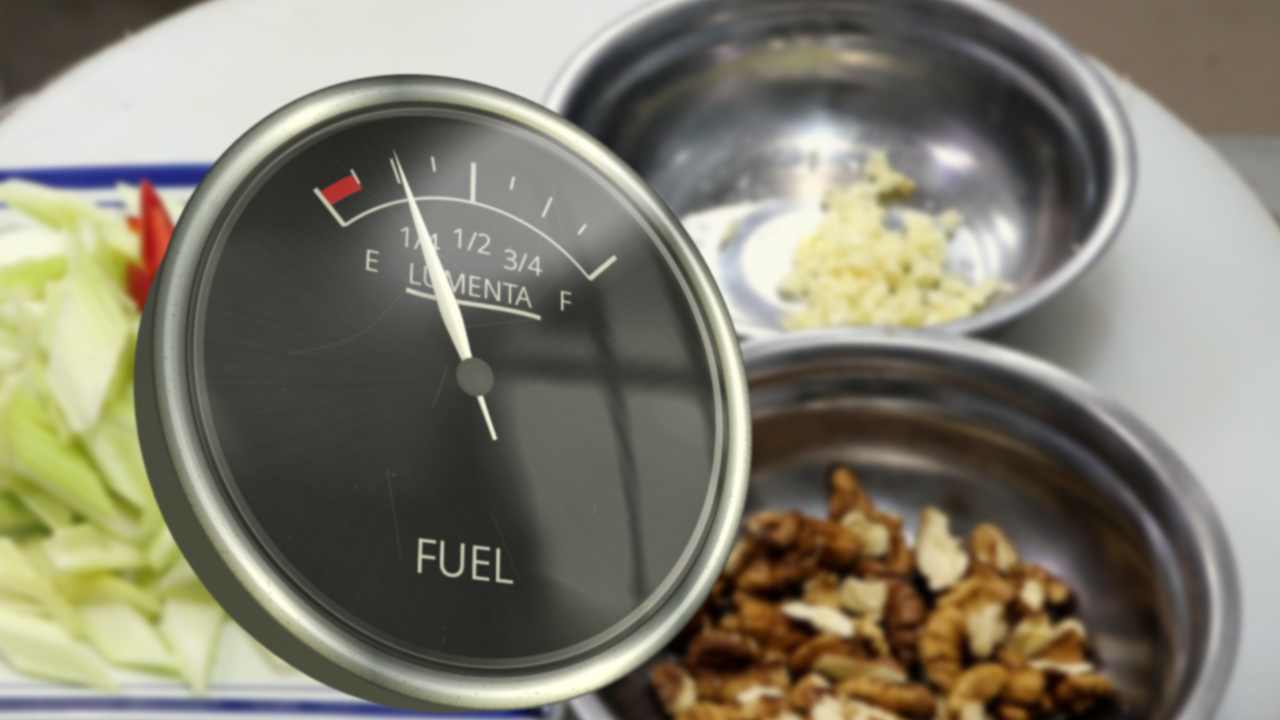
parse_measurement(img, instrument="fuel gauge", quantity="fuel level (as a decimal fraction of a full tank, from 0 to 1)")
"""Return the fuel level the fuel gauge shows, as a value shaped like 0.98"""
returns 0.25
